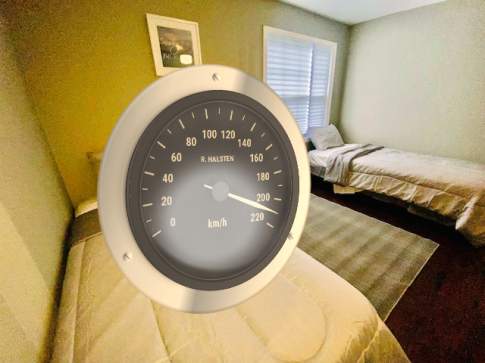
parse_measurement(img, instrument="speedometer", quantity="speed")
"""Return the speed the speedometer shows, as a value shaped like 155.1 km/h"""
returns 210 km/h
